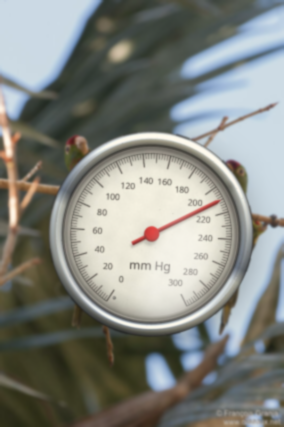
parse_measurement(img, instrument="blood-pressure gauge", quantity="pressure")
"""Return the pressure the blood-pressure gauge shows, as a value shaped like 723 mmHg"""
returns 210 mmHg
